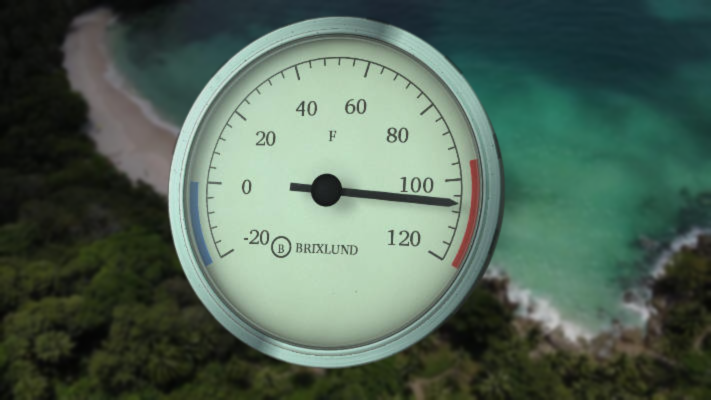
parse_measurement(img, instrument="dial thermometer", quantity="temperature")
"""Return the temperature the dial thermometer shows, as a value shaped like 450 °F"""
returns 106 °F
